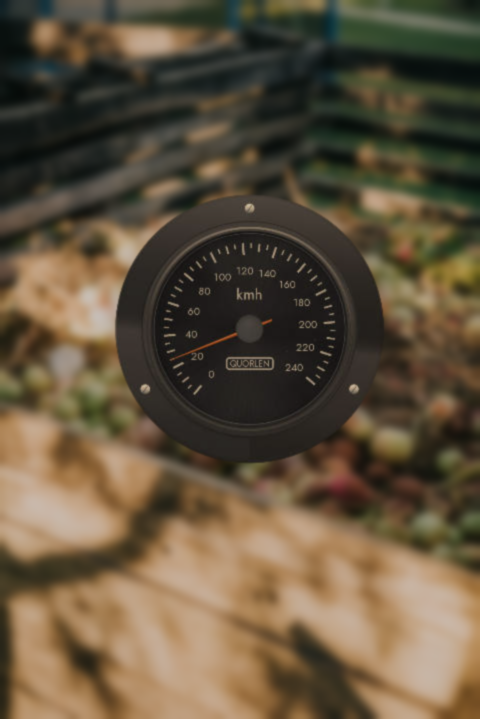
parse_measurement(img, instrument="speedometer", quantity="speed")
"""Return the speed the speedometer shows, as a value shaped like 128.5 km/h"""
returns 25 km/h
